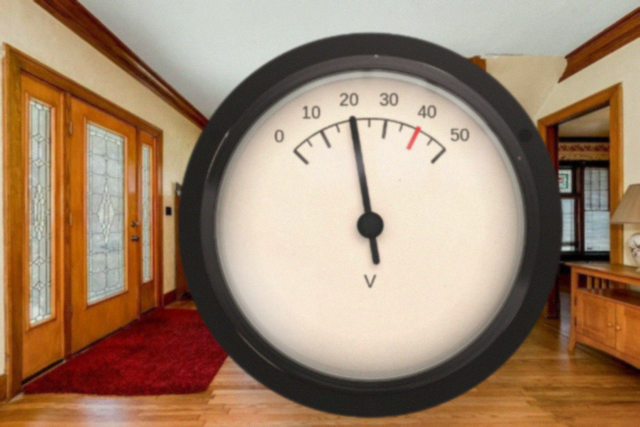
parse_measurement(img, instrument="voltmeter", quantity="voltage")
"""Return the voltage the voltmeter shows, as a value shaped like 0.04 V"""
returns 20 V
